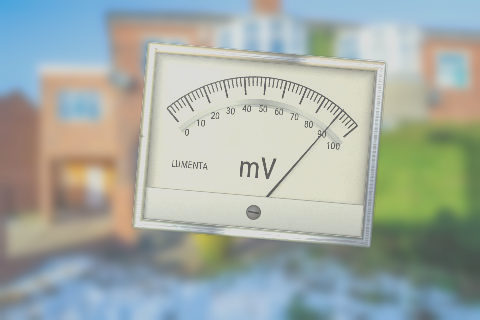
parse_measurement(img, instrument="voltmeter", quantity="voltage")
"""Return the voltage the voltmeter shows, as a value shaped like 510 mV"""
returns 90 mV
